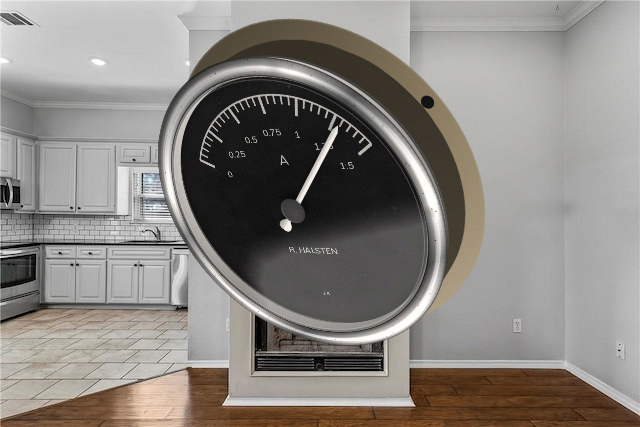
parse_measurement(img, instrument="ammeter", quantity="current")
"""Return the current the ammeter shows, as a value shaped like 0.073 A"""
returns 1.3 A
